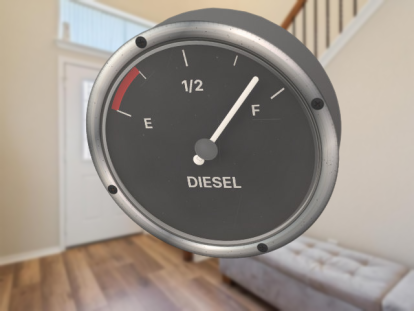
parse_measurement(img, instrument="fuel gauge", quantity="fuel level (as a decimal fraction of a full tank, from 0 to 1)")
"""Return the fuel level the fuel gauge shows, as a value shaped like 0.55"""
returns 0.875
